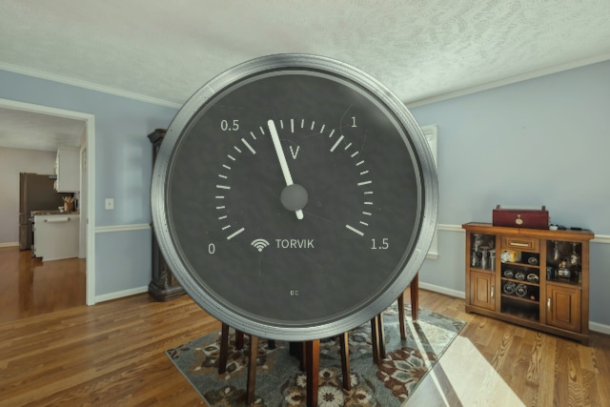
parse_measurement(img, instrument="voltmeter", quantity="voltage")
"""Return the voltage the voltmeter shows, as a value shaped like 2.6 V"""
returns 0.65 V
